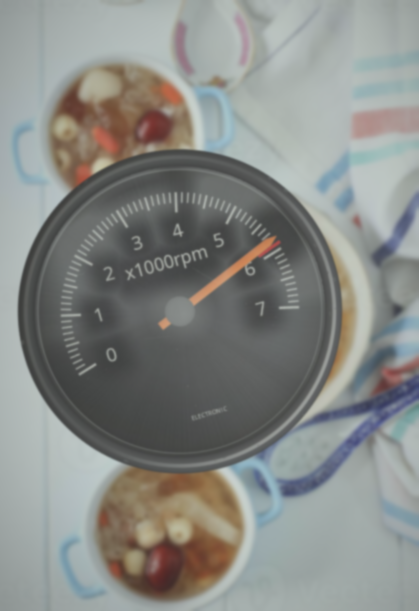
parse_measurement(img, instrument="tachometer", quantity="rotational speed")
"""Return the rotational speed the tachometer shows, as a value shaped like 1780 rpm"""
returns 5800 rpm
